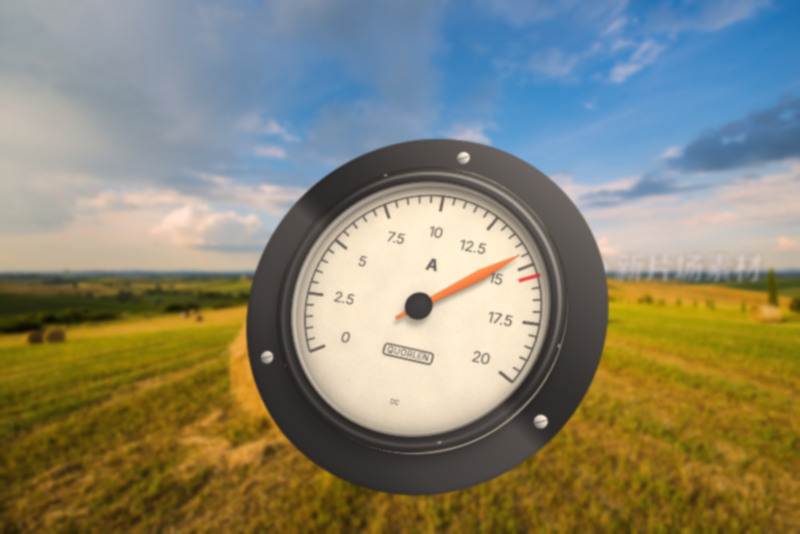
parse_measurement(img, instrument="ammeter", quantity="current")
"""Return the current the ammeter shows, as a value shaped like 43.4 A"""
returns 14.5 A
